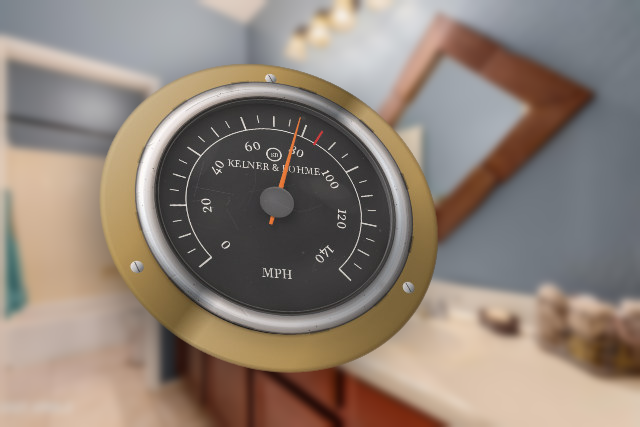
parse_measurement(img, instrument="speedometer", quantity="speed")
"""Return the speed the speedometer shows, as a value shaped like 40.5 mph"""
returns 77.5 mph
